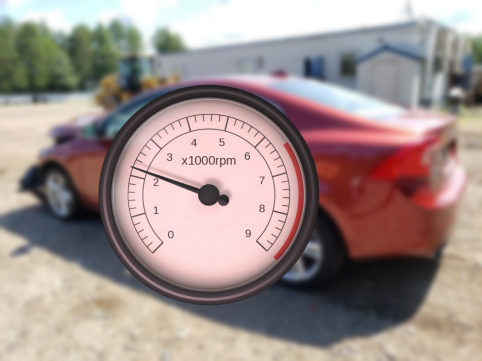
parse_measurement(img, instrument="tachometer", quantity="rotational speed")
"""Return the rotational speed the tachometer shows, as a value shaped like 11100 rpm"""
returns 2200 rpm
